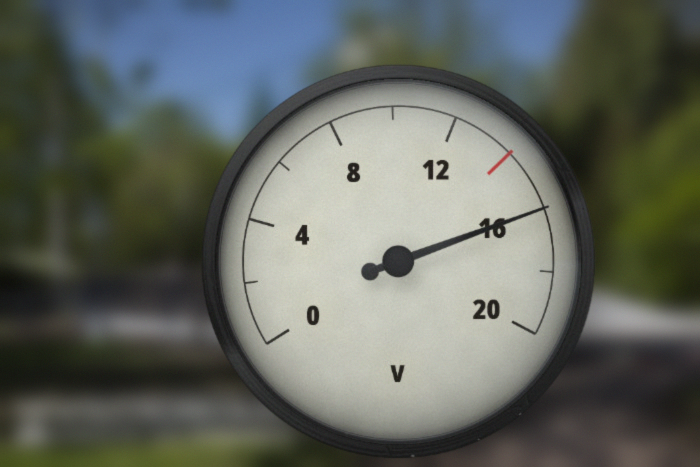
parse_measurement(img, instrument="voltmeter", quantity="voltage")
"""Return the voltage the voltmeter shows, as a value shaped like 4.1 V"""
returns 16 V
